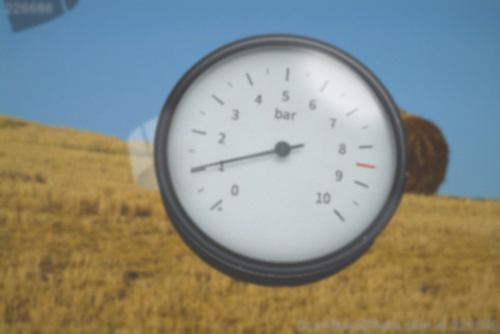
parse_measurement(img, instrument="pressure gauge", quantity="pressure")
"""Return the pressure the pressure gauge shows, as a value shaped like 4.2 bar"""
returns 1 bar
